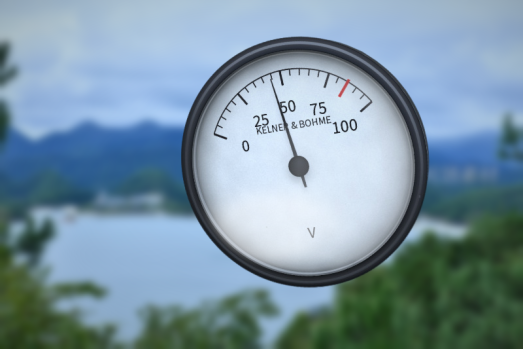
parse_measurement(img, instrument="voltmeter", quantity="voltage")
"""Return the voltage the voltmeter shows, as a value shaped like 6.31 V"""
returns 45 V
